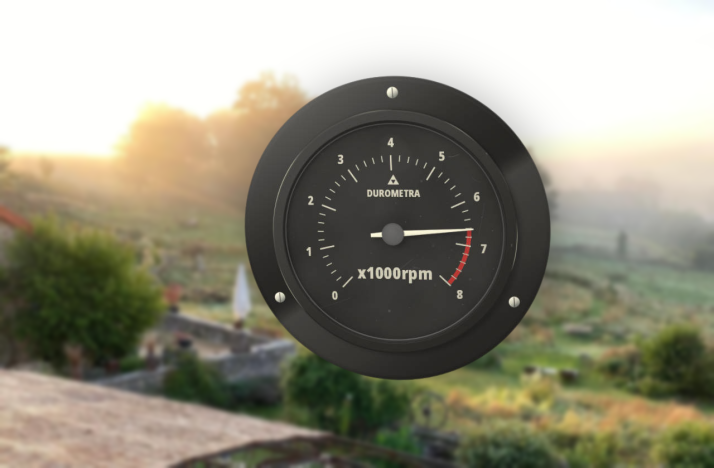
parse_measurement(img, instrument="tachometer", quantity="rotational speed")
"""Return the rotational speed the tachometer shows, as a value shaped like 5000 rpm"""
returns 6600 rpm
